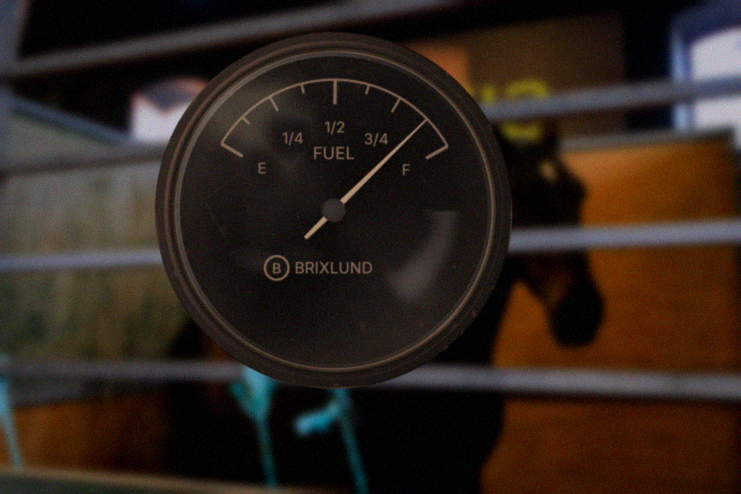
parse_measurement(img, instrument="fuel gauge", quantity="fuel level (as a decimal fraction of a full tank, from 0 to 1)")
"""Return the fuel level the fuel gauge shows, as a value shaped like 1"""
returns 0.875
